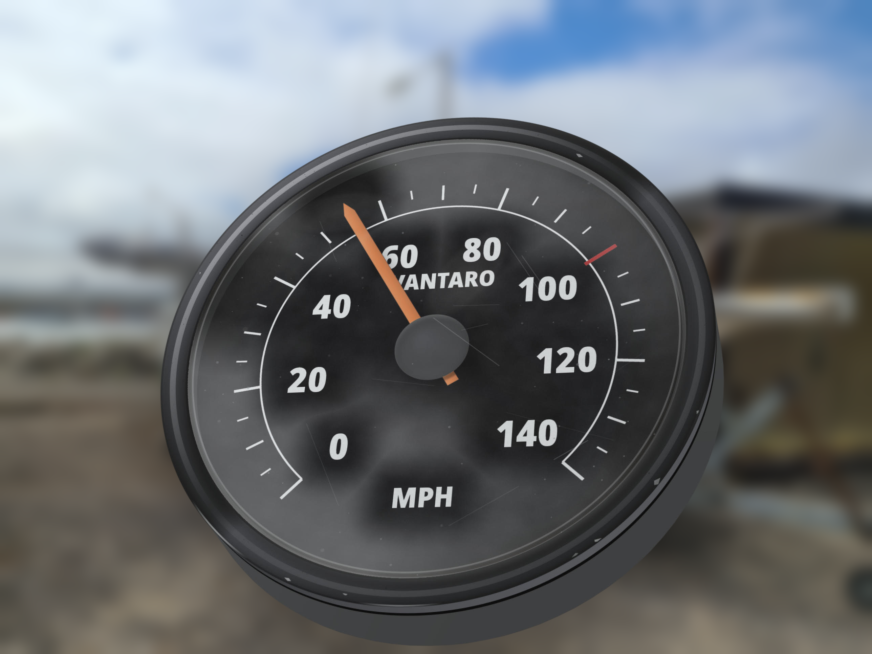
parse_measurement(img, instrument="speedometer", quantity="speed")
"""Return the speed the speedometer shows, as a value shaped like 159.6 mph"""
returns 55 mph
